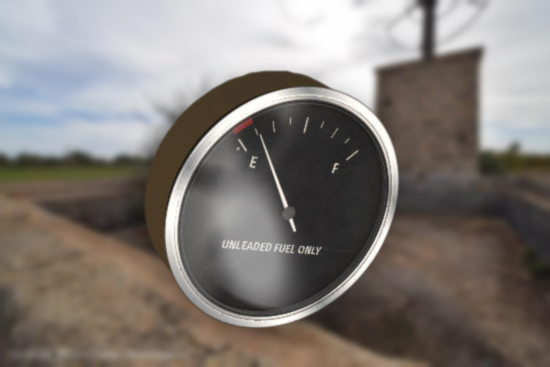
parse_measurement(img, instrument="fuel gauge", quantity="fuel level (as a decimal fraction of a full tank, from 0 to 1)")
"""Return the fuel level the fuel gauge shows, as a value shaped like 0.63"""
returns 0.125
